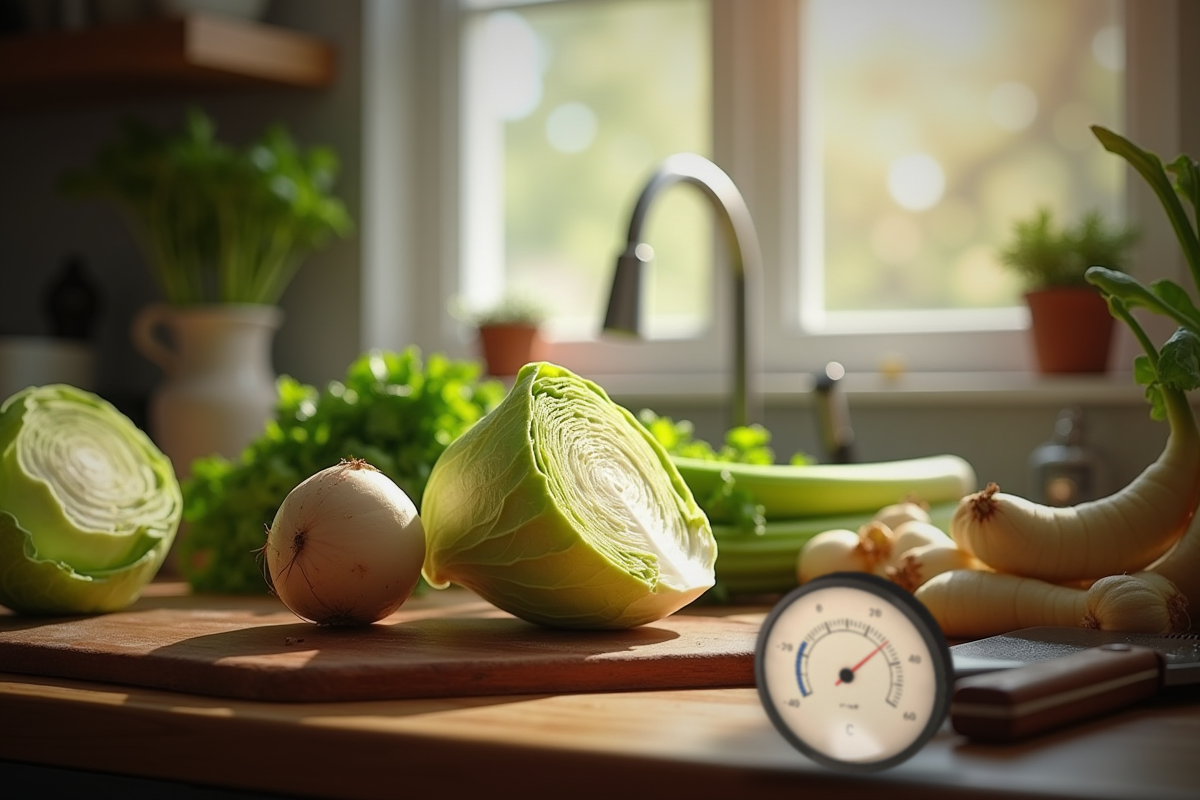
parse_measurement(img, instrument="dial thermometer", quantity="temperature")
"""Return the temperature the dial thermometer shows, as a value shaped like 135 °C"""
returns 30 °C
